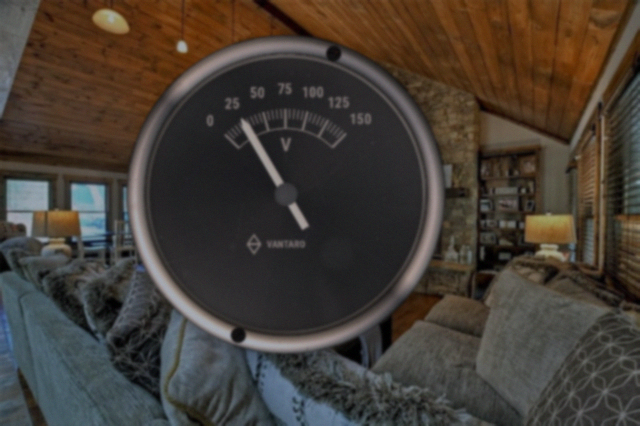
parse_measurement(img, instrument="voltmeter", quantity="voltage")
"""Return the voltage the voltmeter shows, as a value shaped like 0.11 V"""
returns 25 V
